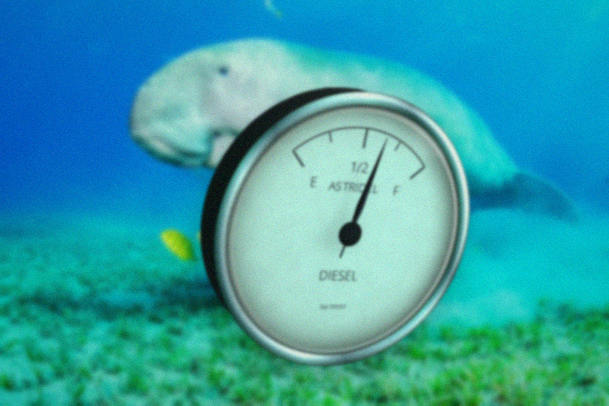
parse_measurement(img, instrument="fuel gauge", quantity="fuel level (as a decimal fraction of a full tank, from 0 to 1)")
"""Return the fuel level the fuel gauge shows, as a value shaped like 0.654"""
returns 0.625
